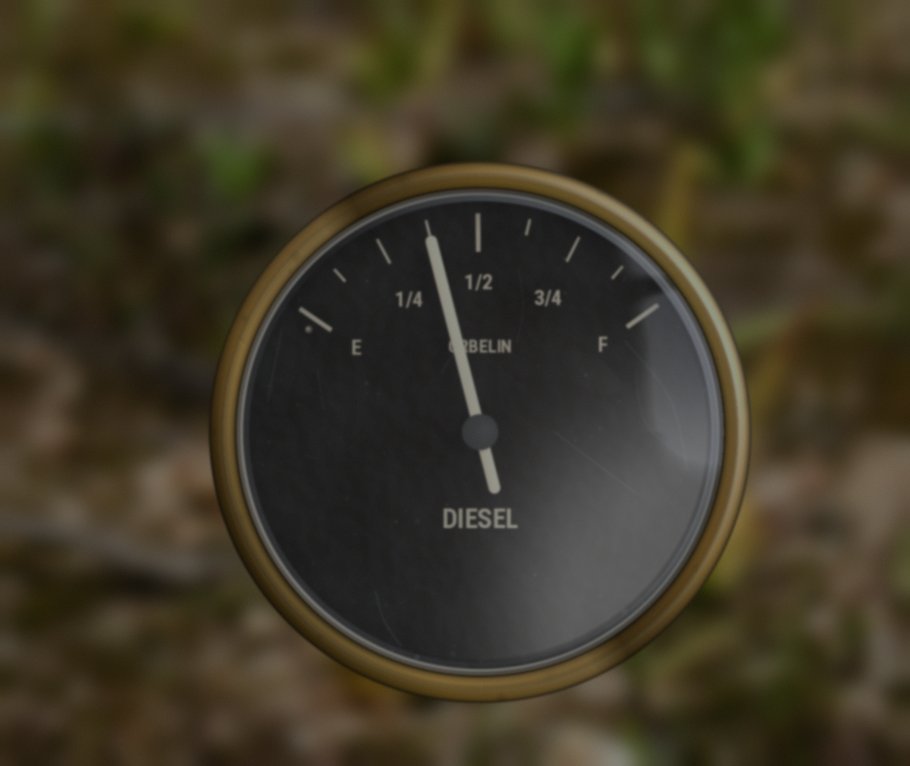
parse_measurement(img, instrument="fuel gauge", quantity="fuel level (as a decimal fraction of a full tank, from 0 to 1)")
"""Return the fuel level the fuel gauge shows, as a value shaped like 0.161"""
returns 0.375
